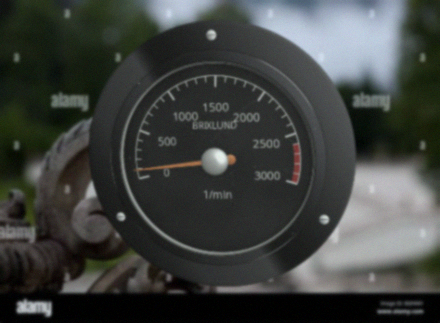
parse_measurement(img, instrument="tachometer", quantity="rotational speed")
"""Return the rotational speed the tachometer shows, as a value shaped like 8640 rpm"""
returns 100 rpm
